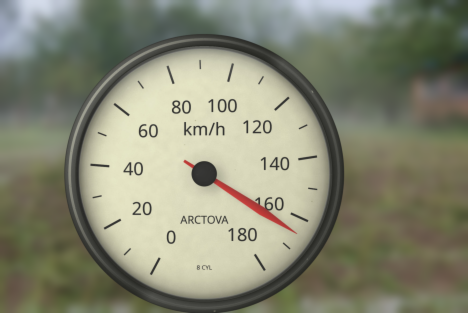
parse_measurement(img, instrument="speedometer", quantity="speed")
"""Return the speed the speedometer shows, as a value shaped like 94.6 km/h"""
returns 165 km/h
